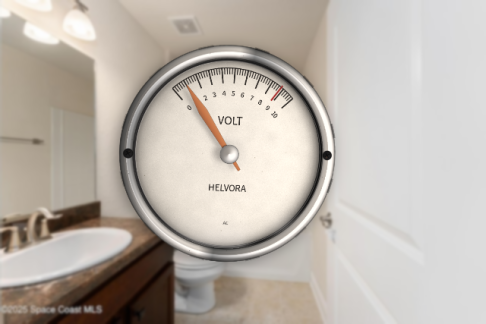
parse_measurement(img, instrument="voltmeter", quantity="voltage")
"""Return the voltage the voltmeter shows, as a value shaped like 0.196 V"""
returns 1 V
